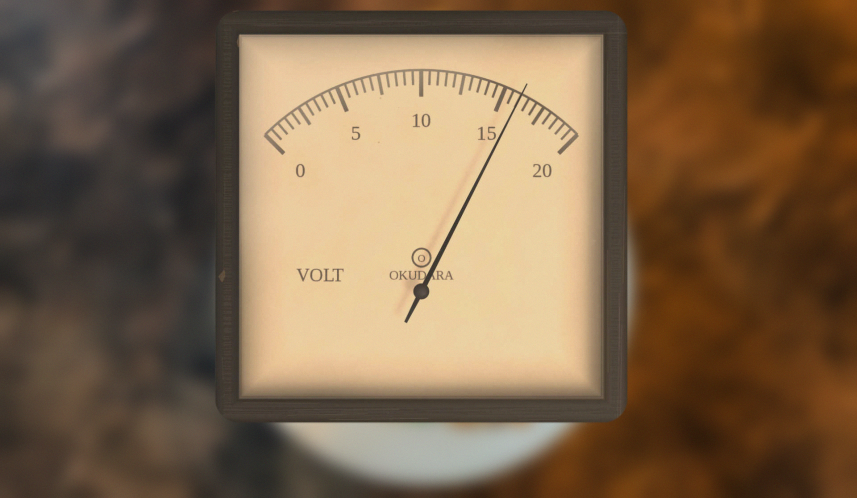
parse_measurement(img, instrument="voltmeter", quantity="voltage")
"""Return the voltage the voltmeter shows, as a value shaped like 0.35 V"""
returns 16 V
